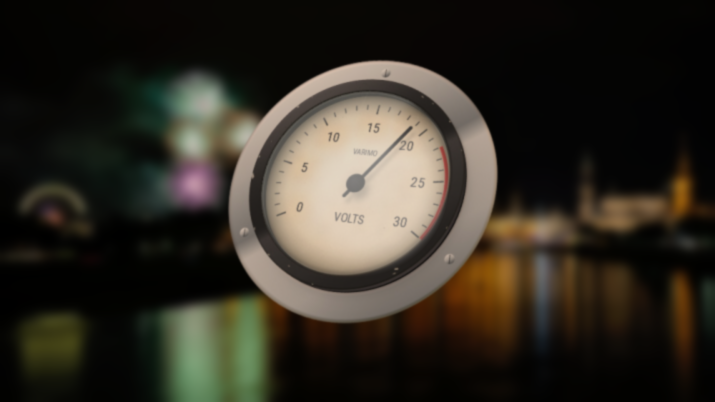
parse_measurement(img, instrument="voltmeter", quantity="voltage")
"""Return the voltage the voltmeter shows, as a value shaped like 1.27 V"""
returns 19 V
